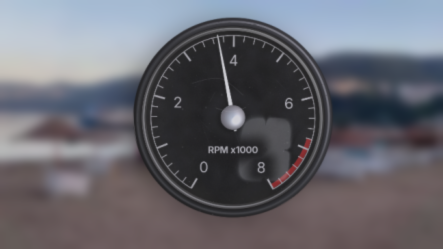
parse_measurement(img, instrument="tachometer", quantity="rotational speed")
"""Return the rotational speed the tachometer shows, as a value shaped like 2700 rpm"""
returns 3700 rpm
